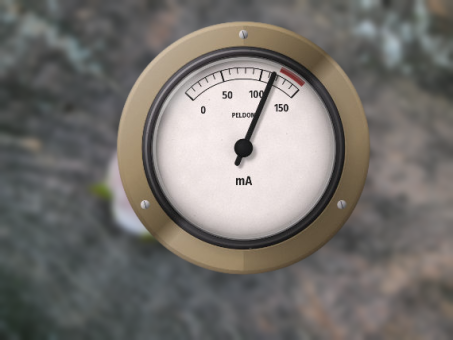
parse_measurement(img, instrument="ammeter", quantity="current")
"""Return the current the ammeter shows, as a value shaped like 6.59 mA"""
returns 115 mA
